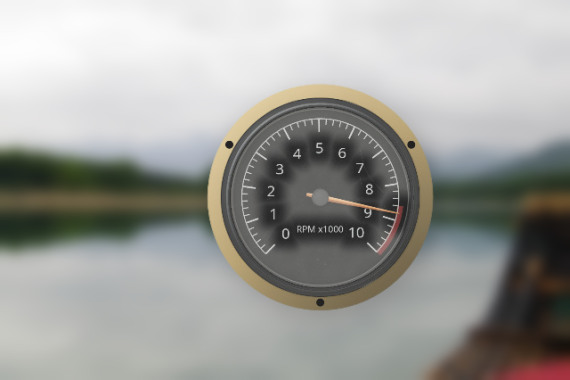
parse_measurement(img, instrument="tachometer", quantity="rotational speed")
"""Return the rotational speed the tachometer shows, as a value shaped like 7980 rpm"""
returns 8800 rpm
